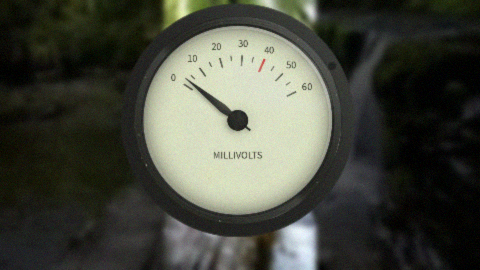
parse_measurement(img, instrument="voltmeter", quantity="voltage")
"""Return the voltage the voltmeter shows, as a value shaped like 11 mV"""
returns 2.5 mV
